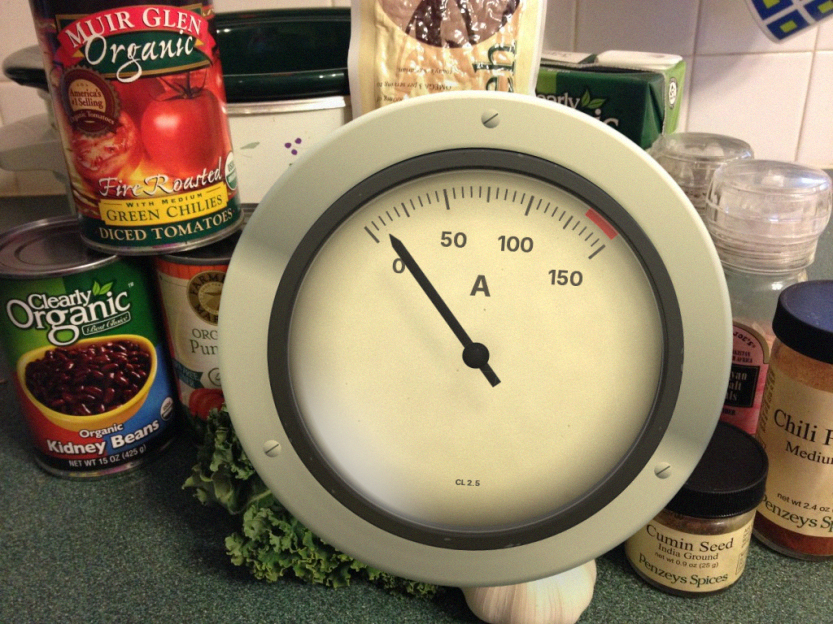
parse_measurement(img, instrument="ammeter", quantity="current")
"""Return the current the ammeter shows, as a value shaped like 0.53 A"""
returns 10 A
